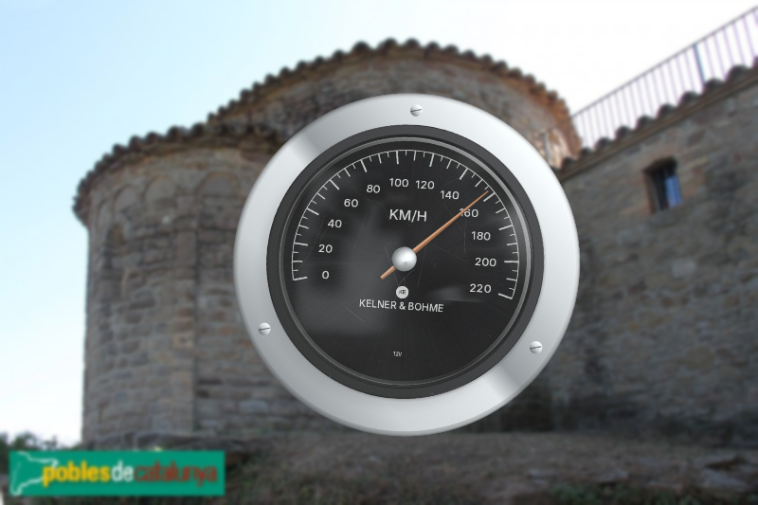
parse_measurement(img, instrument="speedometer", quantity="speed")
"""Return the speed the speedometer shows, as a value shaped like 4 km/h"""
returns 157.5 km/h
